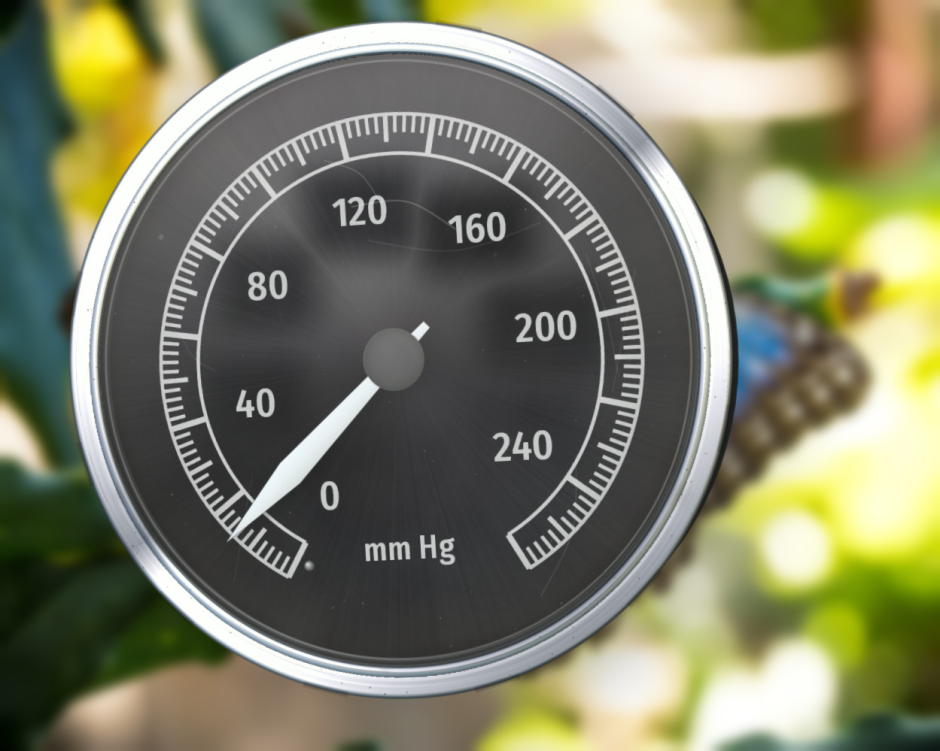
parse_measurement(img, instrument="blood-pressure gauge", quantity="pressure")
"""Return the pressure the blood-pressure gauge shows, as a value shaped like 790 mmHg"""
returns 14 mmHg
